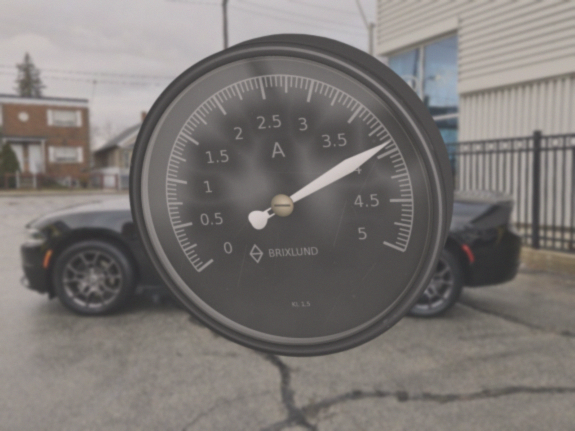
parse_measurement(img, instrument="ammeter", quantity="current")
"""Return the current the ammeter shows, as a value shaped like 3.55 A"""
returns 3.9 A
